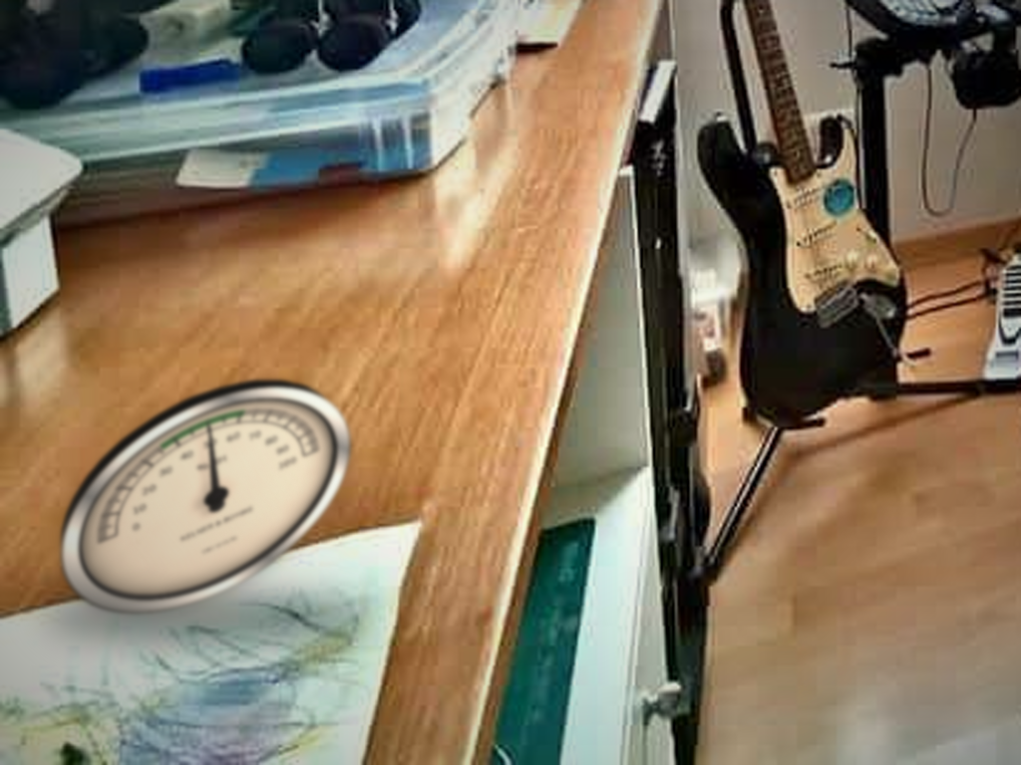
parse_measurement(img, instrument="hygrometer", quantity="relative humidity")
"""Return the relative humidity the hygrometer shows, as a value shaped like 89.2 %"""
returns 50 %
